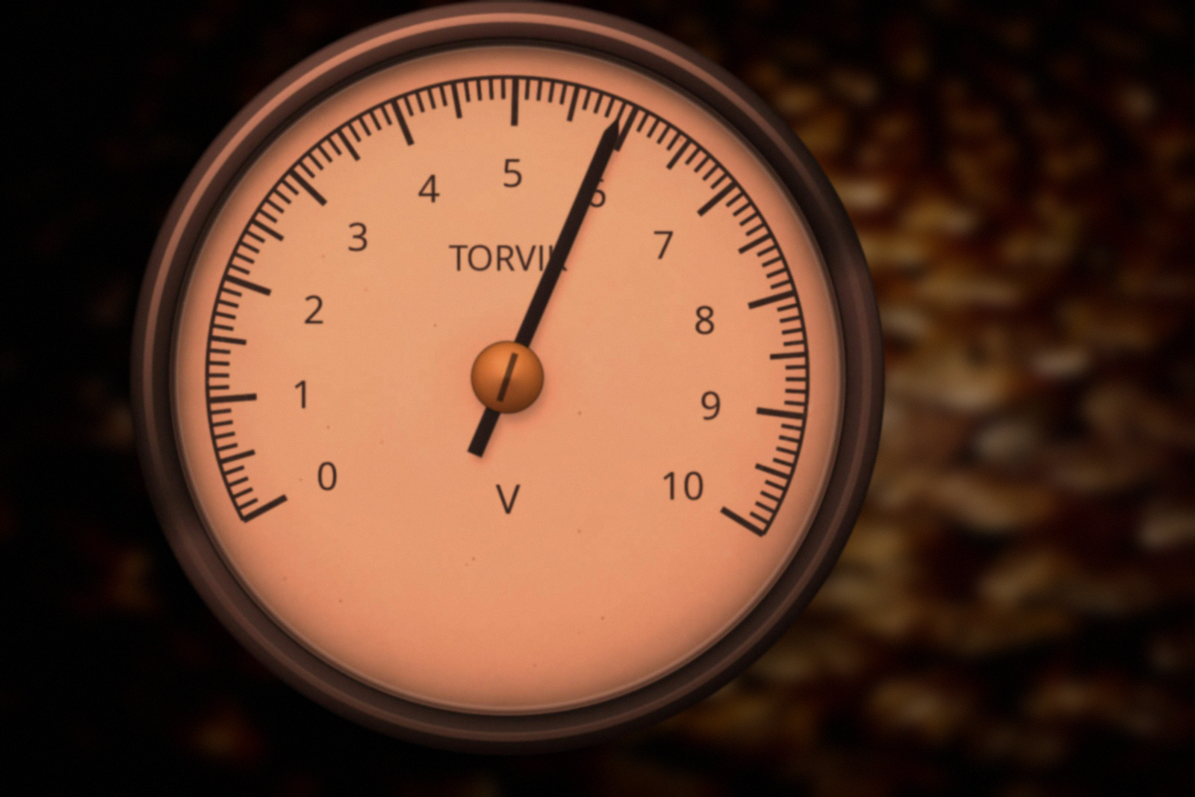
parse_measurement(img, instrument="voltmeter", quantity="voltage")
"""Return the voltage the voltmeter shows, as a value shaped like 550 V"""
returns 5.9 V
